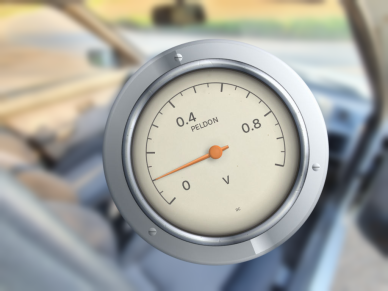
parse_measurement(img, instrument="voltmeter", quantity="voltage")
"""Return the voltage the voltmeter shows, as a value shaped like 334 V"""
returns 0.1 V
